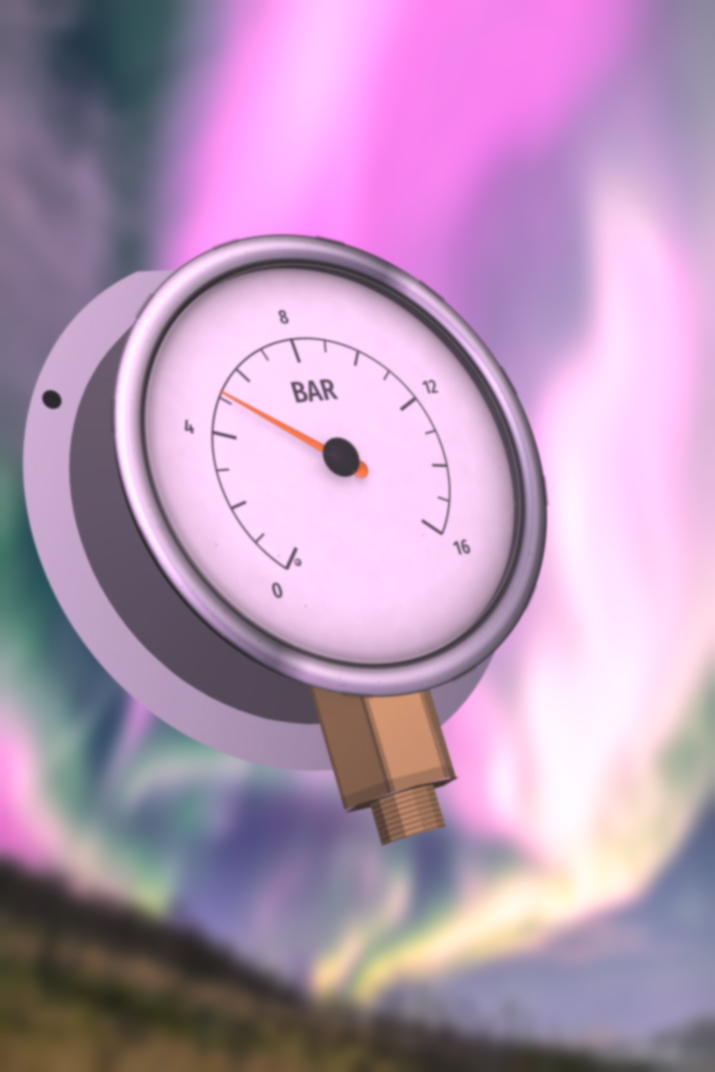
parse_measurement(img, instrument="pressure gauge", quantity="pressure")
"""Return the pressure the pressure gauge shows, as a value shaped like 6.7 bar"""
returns 5 bar
